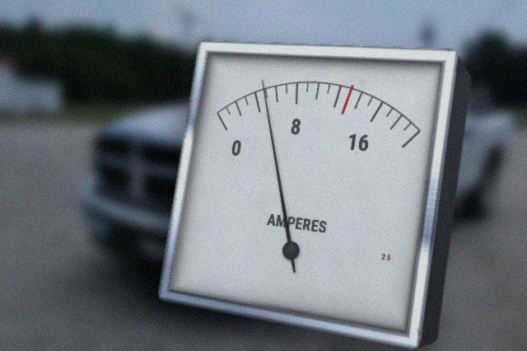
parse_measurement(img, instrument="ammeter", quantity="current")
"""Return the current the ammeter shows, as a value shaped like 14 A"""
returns 5 A
